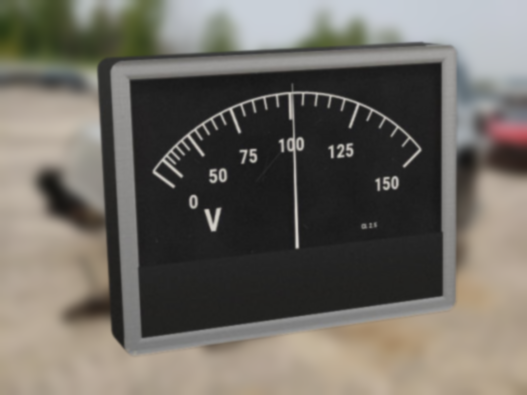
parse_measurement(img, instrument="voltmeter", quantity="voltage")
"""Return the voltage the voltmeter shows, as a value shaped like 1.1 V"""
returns 100 V
